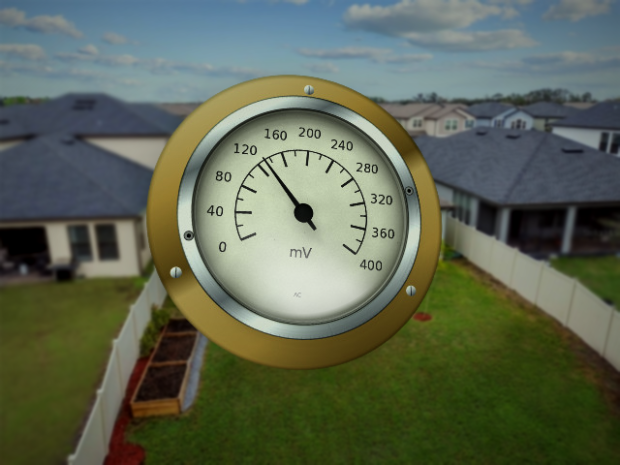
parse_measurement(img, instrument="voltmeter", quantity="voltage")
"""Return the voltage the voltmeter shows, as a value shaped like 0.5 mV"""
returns 130 mV
